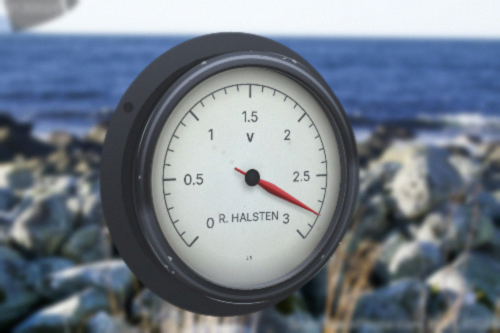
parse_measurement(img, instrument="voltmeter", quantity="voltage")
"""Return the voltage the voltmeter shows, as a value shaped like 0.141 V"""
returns 2.8 V
